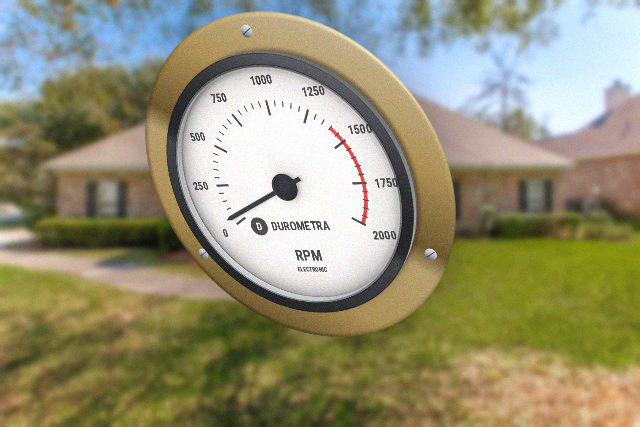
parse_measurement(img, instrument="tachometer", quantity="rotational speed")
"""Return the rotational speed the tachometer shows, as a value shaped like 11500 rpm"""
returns 50 rpm
